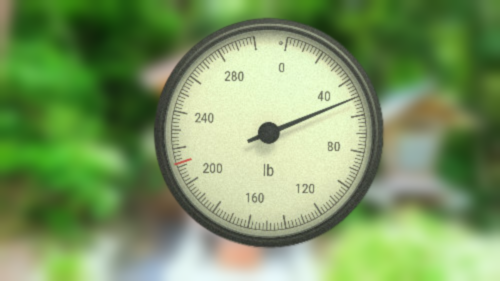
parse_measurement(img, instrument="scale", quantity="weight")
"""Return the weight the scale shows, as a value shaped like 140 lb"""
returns 50 lb
